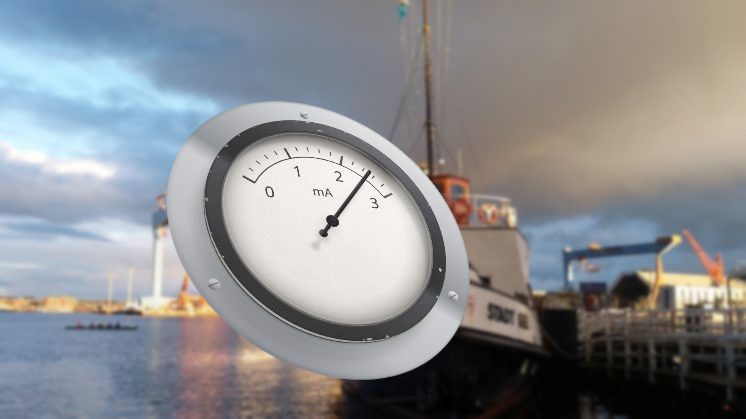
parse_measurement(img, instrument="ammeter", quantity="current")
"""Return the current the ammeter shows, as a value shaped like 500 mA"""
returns 2.5 mA
